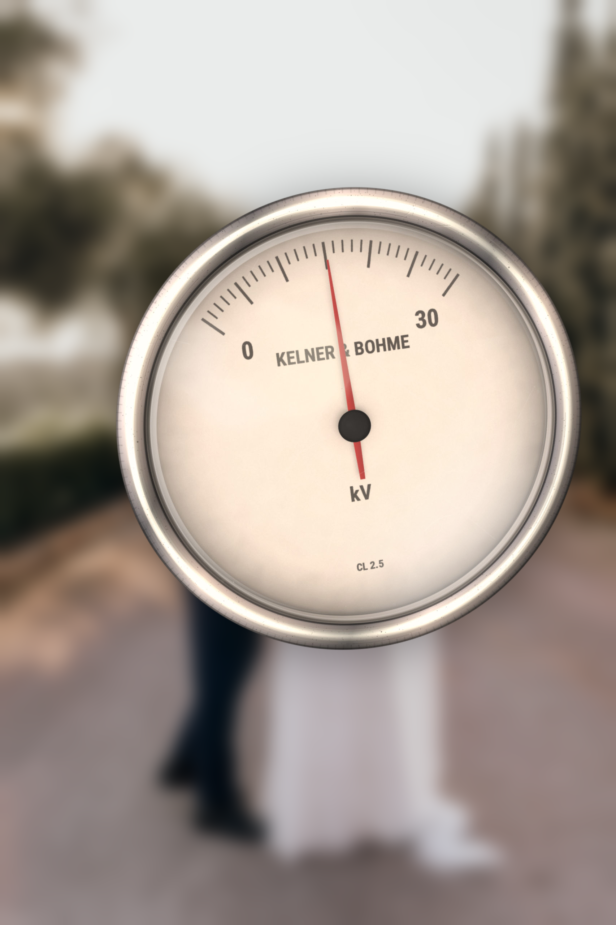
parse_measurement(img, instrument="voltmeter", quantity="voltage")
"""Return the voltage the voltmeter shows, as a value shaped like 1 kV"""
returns 15 kV
